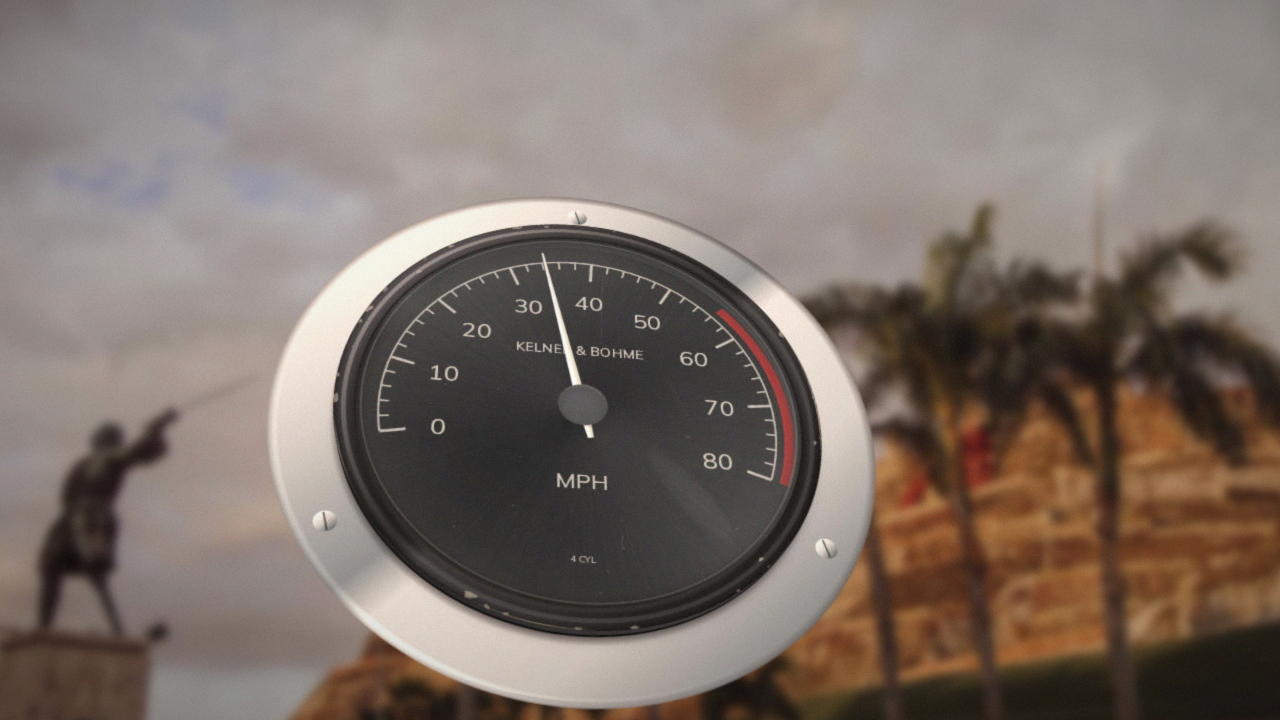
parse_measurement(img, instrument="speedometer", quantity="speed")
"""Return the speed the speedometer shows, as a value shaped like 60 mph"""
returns 34 mph
